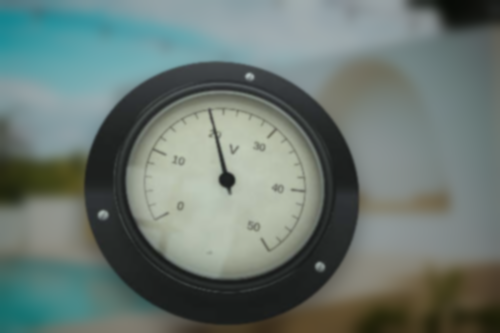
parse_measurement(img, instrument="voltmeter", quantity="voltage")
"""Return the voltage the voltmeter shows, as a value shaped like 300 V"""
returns 20 V
